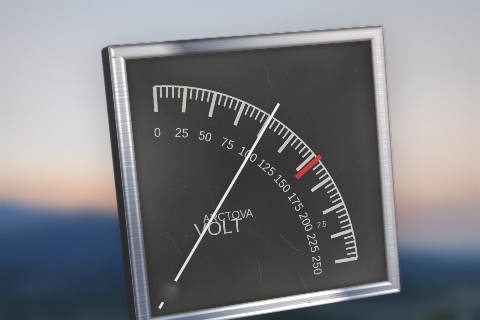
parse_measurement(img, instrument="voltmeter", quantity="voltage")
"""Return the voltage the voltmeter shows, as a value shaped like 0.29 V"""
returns 100 V
